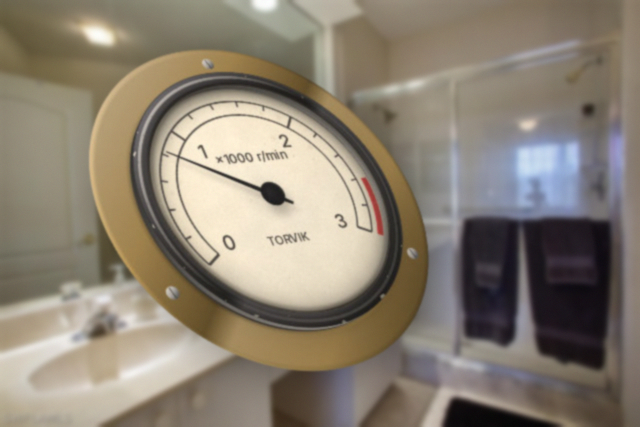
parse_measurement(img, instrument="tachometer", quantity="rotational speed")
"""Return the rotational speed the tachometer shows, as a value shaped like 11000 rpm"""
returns 800 rpm
